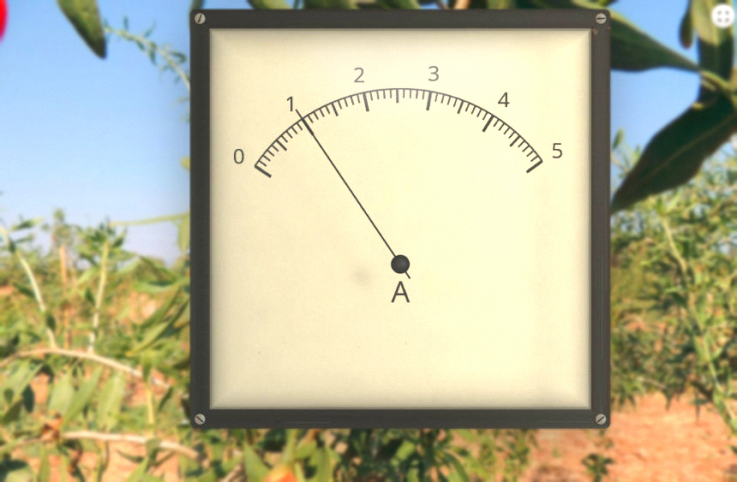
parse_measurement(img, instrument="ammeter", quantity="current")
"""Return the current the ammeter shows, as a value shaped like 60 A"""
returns 1 A
